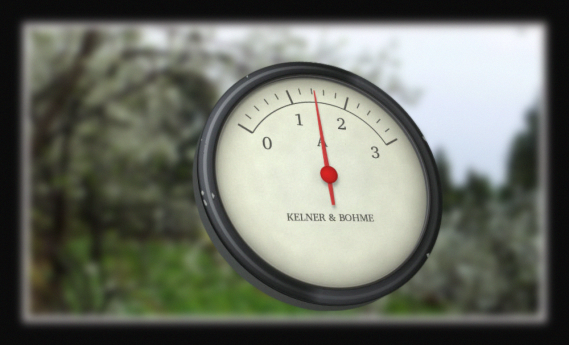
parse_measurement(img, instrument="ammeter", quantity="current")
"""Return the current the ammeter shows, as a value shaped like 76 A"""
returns 1.4 A
